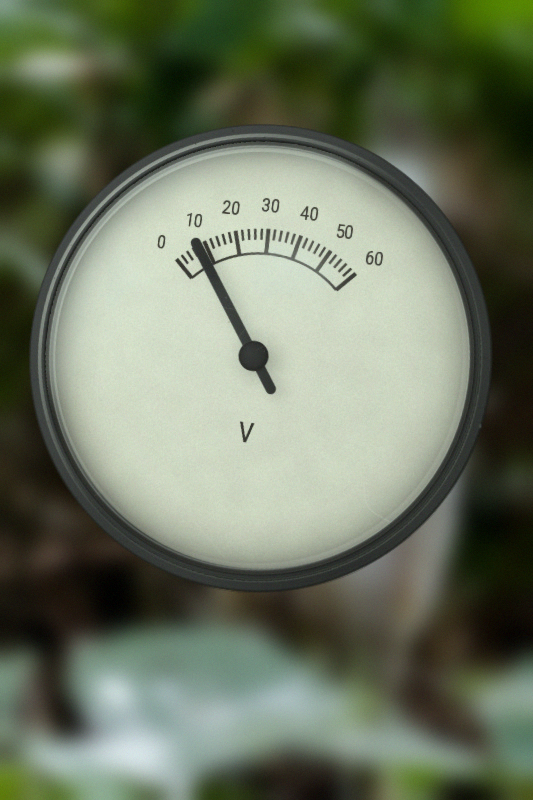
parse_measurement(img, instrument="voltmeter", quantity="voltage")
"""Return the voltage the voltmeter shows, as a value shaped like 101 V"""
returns 8 V
